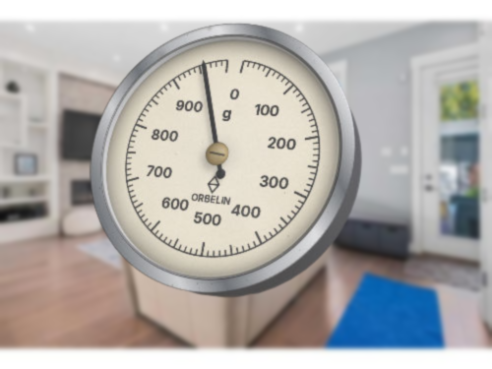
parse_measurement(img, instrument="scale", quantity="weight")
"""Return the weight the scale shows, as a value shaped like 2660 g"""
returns 960 g
